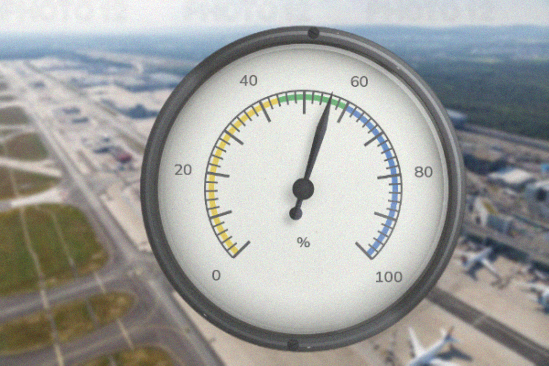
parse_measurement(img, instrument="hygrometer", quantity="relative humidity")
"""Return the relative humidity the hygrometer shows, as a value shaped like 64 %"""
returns 56 %
